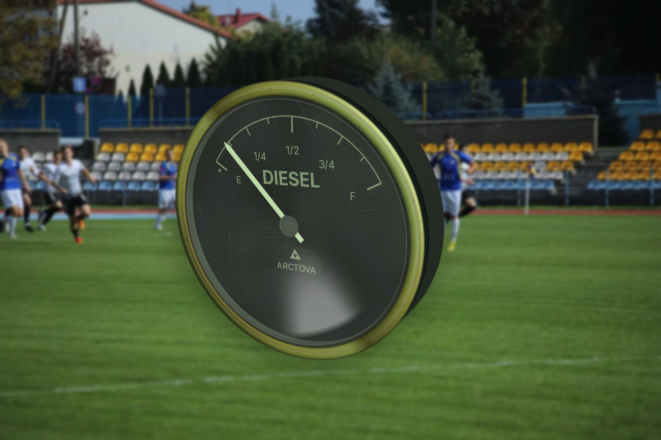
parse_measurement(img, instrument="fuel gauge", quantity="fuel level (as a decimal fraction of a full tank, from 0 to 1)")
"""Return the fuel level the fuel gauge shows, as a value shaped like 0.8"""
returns 0.125
